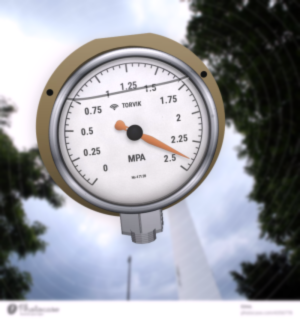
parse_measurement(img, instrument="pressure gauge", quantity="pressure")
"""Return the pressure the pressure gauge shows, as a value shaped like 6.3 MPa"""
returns 2.4 MPa
